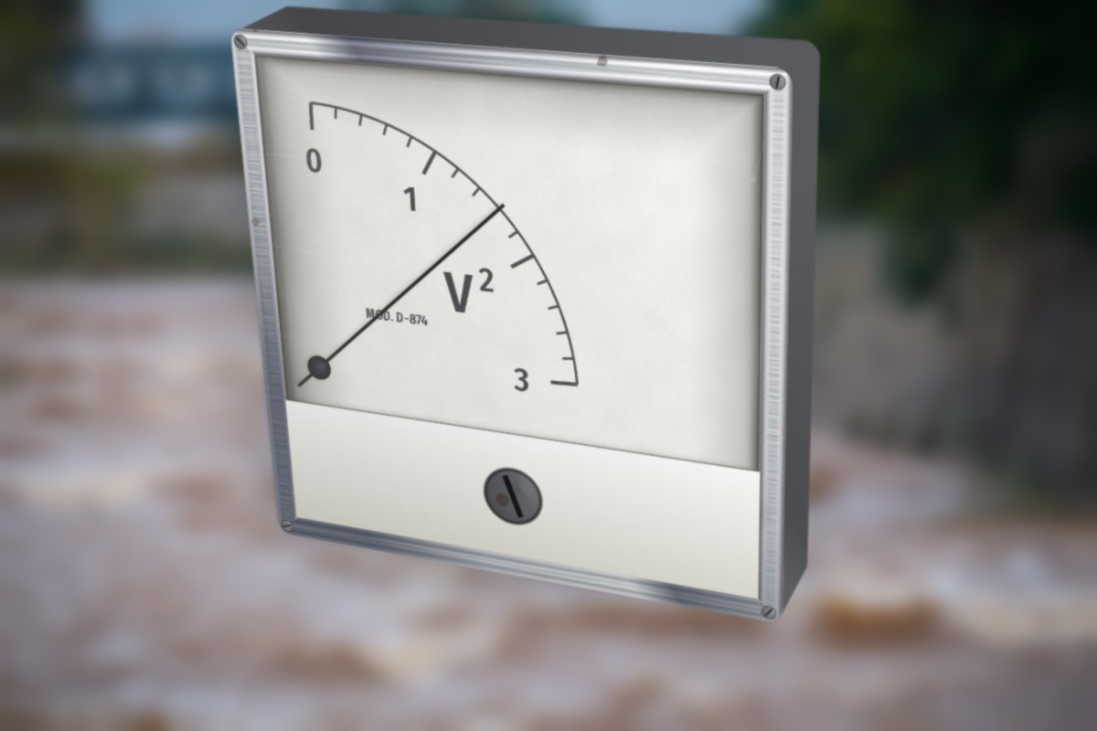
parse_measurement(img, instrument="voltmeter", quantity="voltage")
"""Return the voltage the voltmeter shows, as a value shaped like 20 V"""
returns 1.6 V
